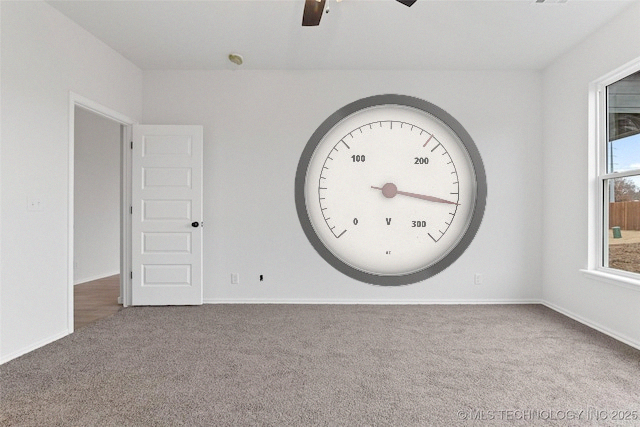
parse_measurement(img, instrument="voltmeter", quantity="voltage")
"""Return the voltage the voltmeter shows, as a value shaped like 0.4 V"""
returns 260 V
